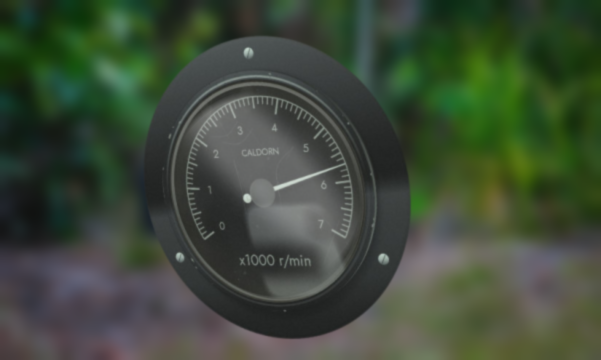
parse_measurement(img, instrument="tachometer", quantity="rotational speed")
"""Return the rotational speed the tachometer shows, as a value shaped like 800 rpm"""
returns 5700 rpm
